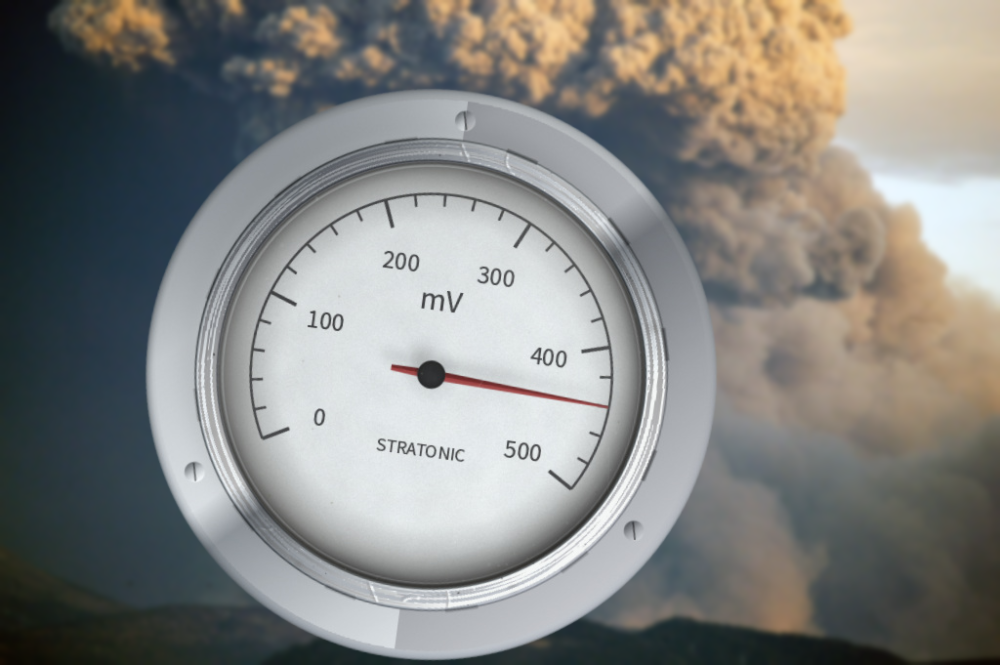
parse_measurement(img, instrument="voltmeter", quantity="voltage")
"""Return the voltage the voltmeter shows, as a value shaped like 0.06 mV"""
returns 440 mV
